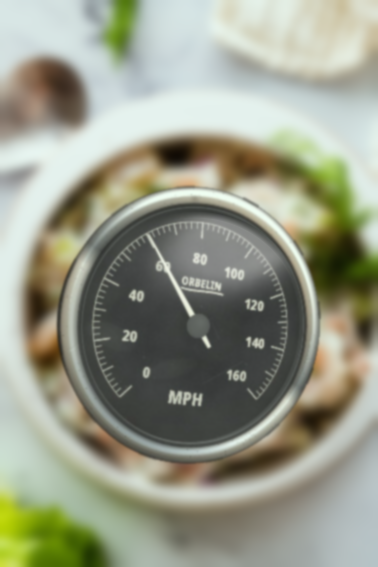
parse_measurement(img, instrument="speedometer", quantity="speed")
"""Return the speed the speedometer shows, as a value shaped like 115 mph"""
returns 60 mph
